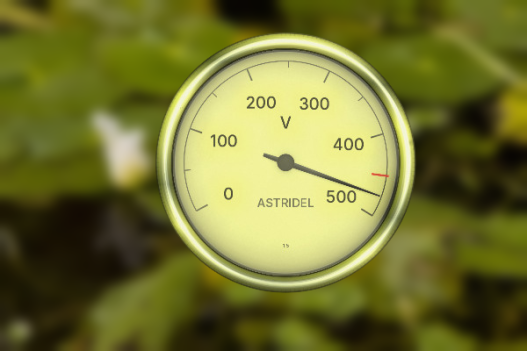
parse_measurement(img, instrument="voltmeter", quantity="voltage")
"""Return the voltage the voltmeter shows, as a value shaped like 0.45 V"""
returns 475 V
